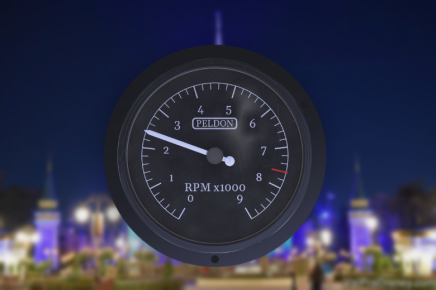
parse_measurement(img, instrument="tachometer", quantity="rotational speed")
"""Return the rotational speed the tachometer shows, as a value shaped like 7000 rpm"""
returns 2400 rpm
